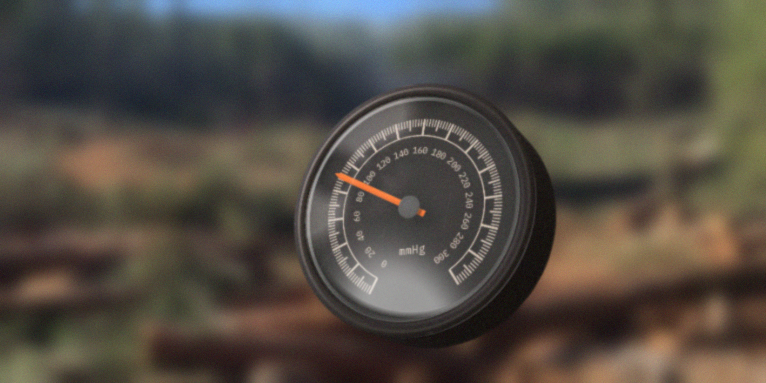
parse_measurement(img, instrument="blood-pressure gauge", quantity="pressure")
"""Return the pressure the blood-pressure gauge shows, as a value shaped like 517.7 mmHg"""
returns 90 mmHg
